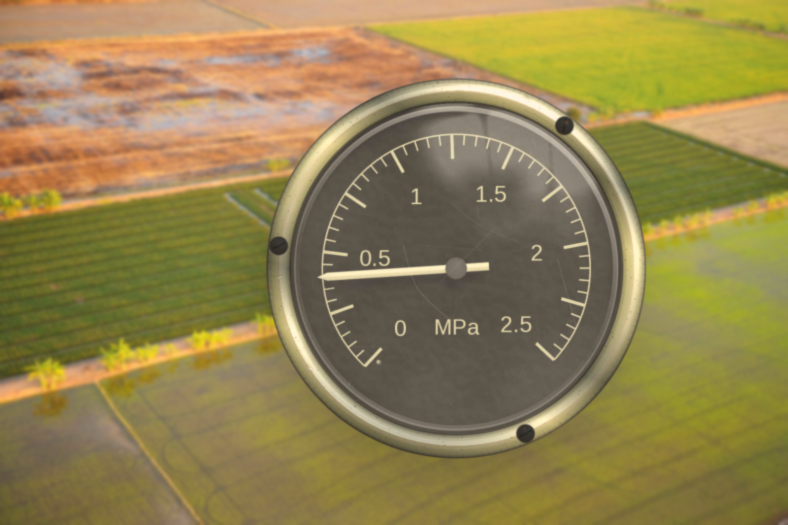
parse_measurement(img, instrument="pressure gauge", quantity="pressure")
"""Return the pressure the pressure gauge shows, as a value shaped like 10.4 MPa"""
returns 0.4 MPa
